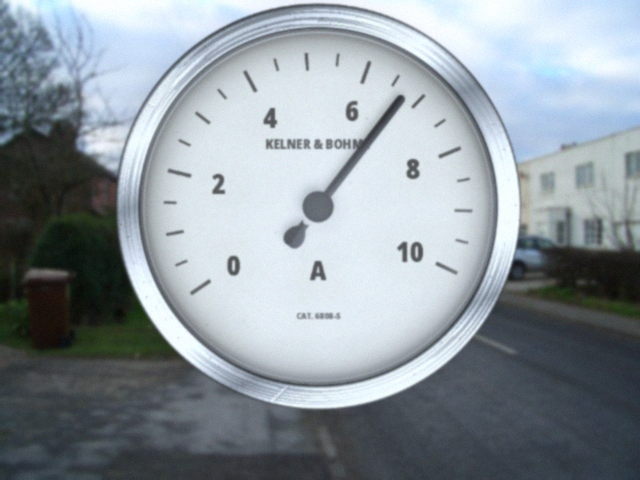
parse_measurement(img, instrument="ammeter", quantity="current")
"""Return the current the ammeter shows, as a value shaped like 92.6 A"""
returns 6.75 A
